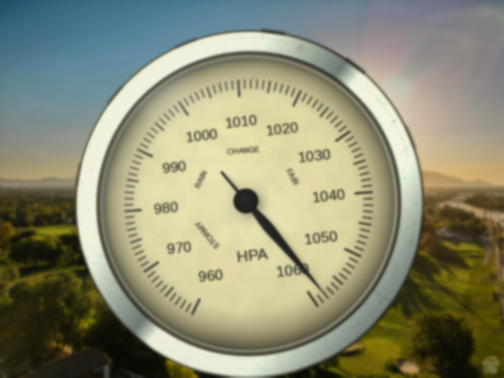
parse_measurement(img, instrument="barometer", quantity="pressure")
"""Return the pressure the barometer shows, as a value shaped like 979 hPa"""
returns 1058 hPa
